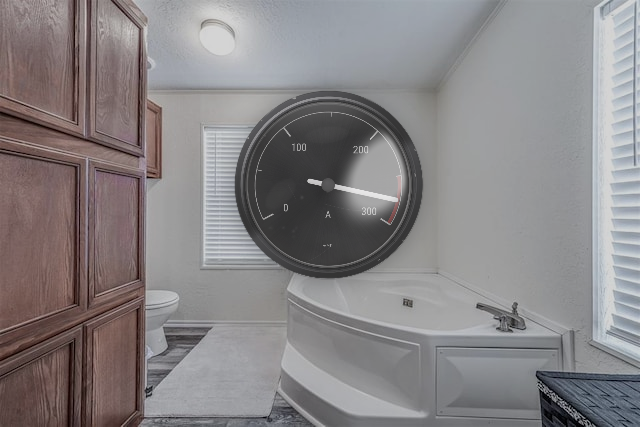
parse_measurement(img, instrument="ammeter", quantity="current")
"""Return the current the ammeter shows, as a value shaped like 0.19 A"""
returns 275 A
